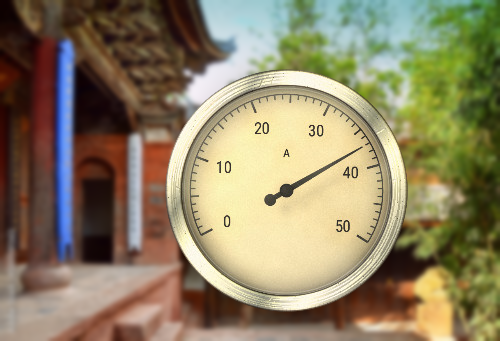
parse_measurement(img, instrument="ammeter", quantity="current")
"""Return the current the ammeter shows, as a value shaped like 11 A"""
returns 37 A
